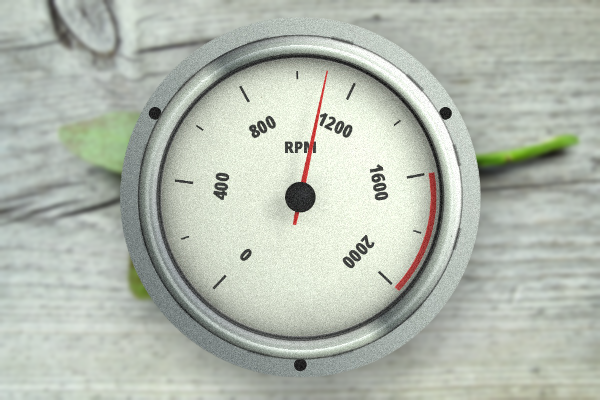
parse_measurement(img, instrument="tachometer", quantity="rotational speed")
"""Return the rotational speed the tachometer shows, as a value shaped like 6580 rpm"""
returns 1100 rpm
